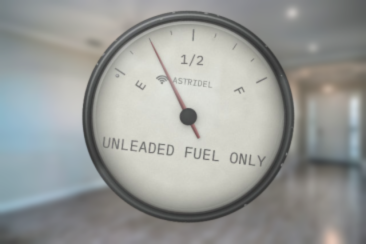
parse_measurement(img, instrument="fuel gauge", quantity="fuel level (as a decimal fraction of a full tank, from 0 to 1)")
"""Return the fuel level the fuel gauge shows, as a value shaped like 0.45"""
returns 0.25
